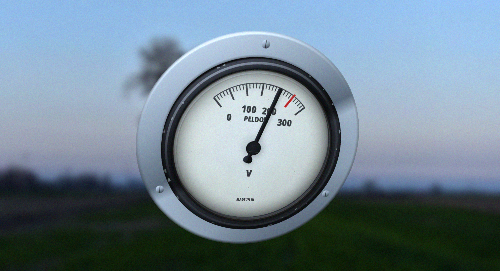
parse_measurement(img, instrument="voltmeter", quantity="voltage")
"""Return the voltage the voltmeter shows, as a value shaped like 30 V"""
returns 200 V
